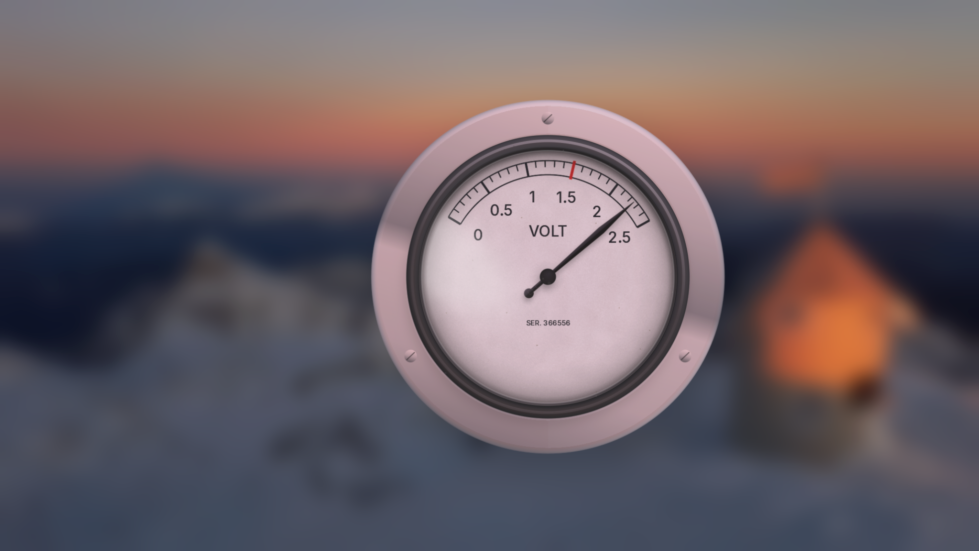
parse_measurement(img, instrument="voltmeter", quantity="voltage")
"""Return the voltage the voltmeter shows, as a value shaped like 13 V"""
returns 2.25 V
